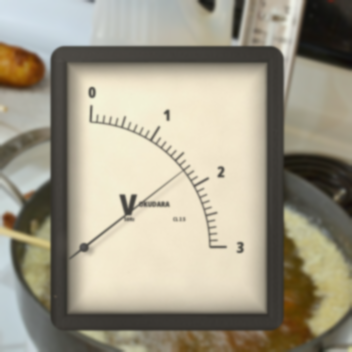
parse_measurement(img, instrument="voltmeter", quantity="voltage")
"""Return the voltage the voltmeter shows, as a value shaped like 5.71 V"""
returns 1.7 V
